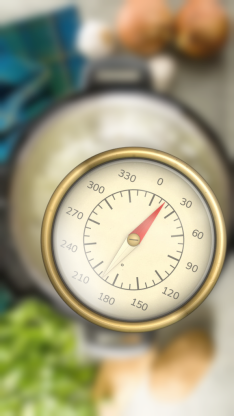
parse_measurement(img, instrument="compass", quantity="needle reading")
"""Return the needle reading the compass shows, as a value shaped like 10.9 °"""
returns 15 °
